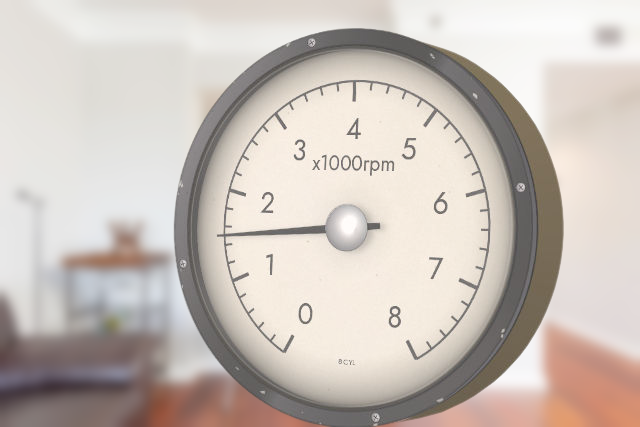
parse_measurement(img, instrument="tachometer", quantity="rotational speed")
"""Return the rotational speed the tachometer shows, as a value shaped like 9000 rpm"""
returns 1500 rpm
